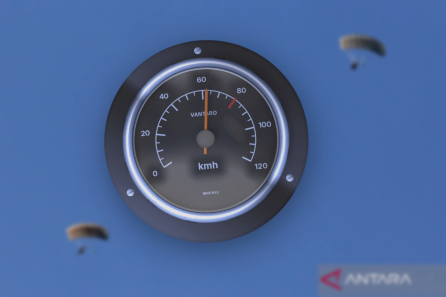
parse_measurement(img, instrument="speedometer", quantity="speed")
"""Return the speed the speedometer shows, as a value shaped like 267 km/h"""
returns 62.5 km/h
